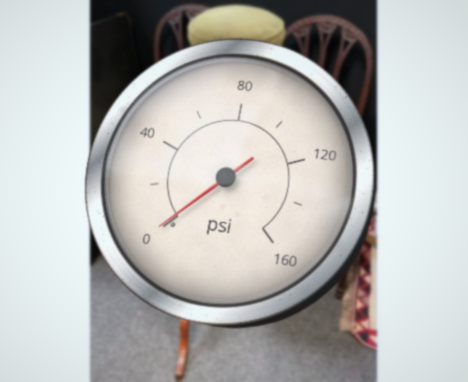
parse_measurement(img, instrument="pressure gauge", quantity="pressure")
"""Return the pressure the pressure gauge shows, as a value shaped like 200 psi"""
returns 0 psi
